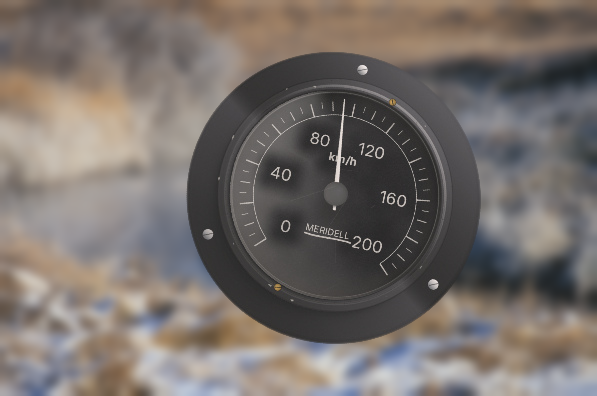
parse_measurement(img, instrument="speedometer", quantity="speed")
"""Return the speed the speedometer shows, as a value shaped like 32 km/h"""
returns 95 km/h
